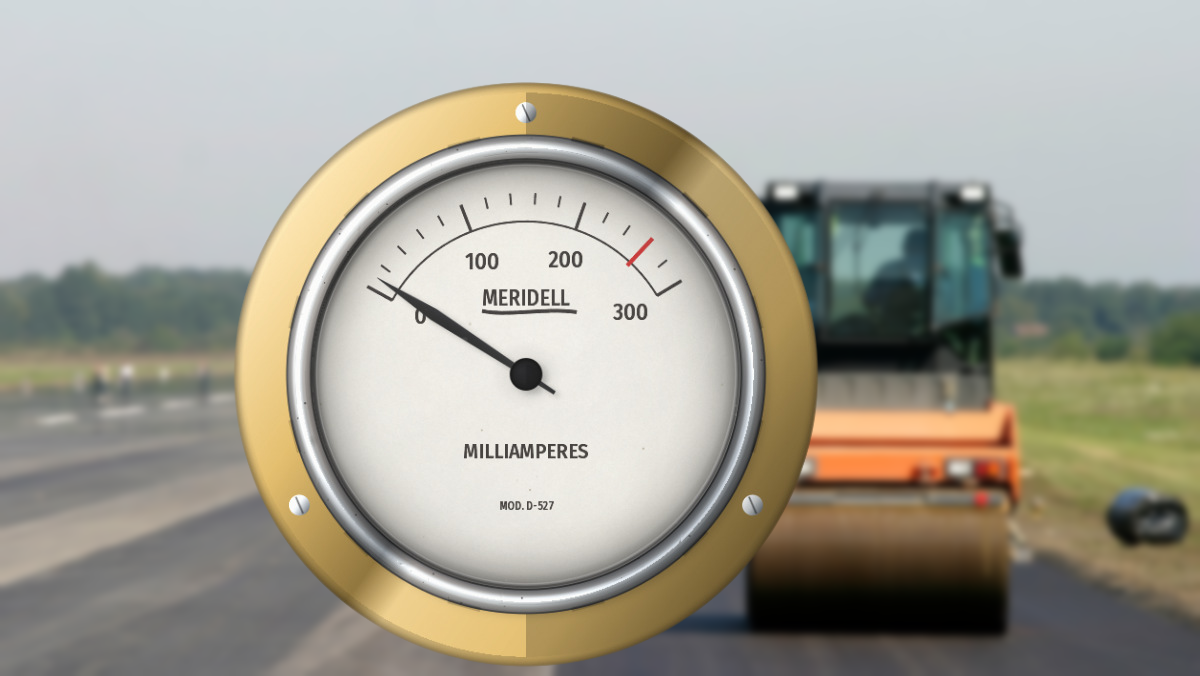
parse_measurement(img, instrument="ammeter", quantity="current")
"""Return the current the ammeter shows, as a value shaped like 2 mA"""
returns 10 mA
